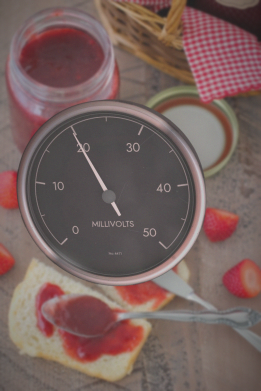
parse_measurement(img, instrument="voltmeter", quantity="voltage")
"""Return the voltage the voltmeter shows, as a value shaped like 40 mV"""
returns 20 mV
